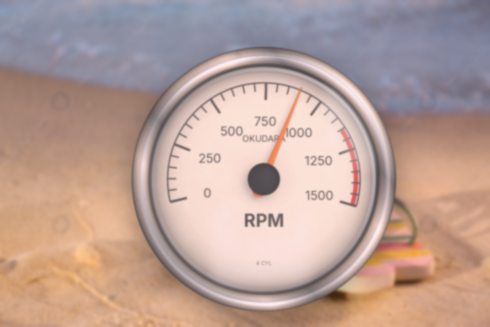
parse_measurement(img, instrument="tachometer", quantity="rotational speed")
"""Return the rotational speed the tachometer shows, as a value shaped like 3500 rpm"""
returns 900 rpm
